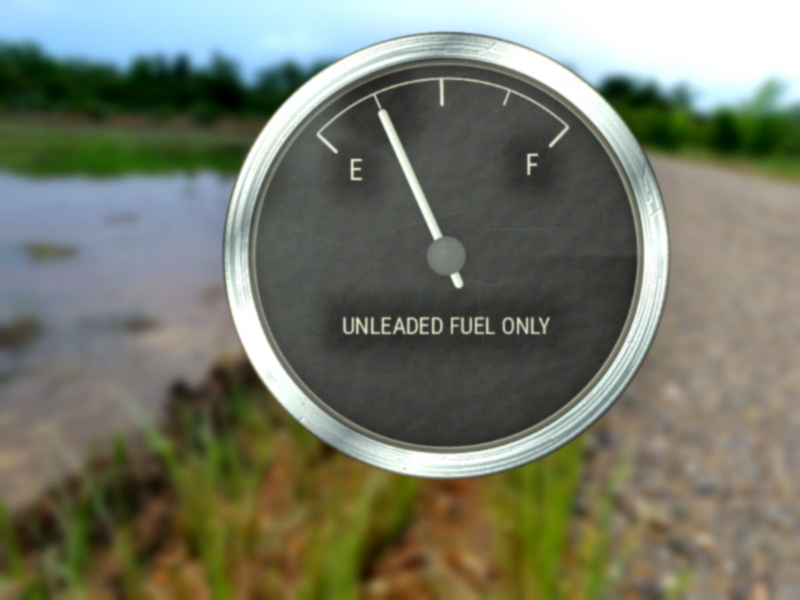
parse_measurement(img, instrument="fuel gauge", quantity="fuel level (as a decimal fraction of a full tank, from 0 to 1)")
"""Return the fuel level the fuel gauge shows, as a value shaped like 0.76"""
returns 0.25
